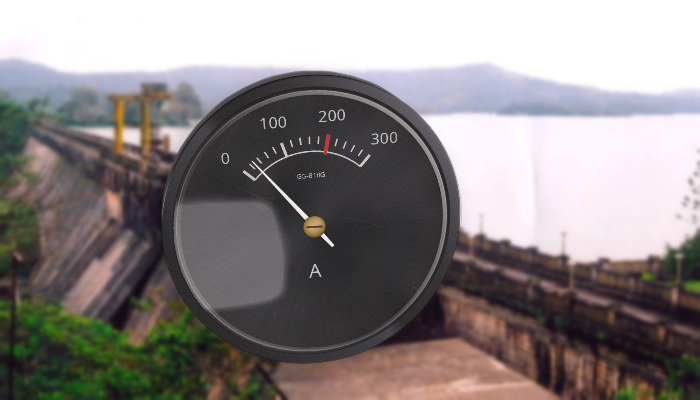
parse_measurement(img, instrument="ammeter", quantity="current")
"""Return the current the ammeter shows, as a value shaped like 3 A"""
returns 30 A
